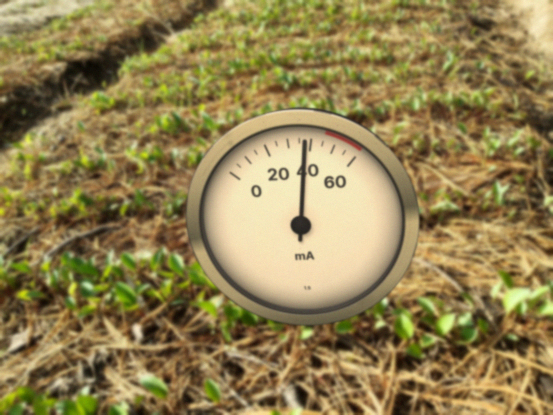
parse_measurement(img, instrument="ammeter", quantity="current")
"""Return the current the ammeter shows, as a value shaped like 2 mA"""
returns 37.5 mA
